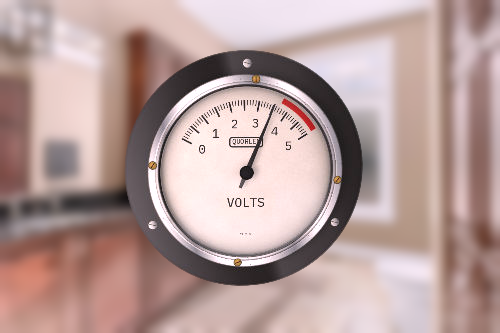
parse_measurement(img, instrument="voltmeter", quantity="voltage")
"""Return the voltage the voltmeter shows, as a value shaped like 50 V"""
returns 3.5 V
